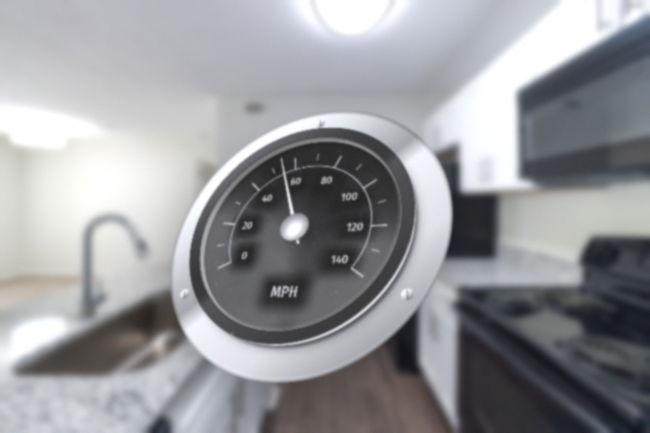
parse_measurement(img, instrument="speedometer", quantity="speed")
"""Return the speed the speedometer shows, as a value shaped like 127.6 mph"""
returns 55 mph
